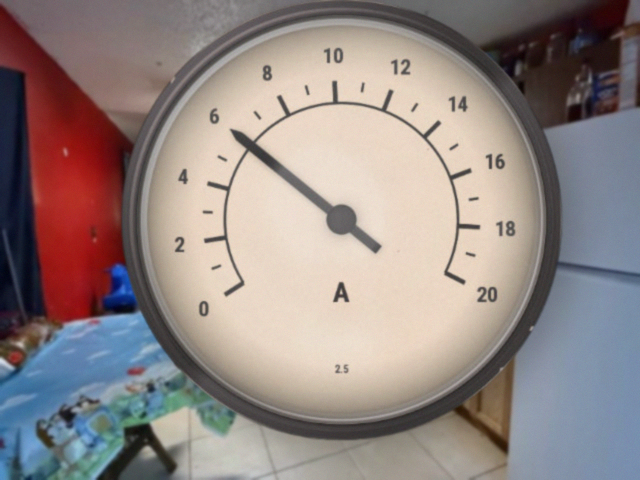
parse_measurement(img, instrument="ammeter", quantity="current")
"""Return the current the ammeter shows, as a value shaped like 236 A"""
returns 6 A
